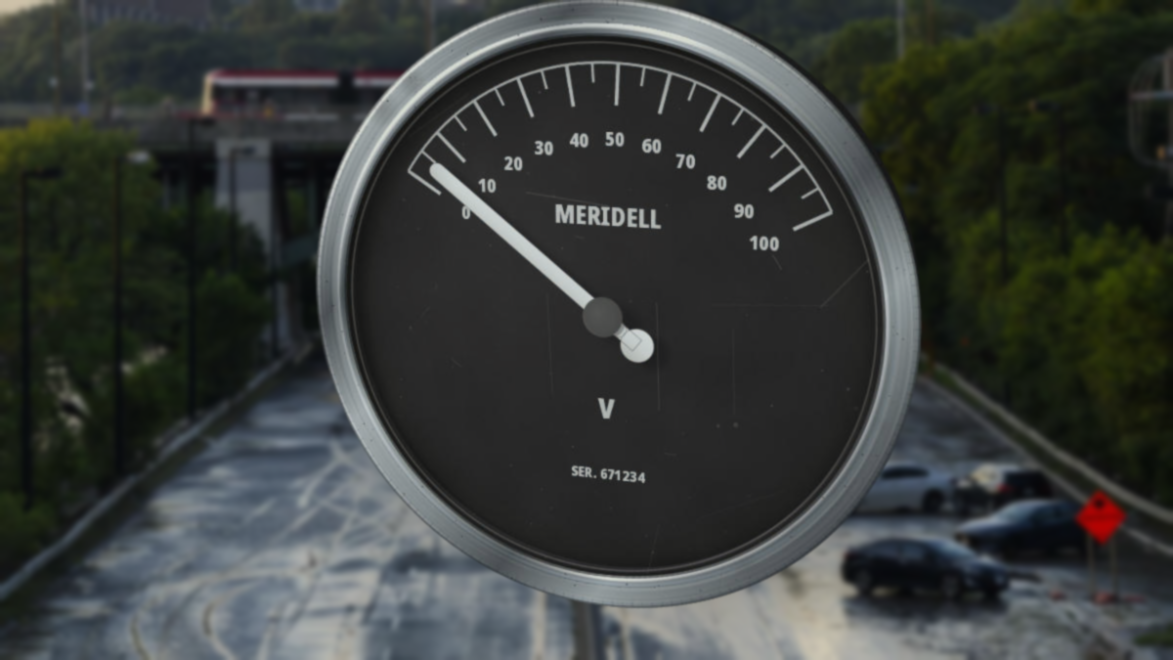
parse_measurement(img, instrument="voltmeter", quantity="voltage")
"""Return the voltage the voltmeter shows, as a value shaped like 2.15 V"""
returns 5 V
